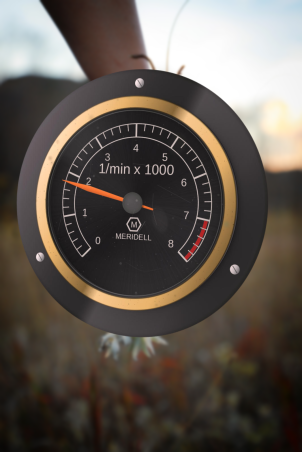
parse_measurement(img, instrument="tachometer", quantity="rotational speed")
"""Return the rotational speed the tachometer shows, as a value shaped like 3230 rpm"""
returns 1800 rpm
